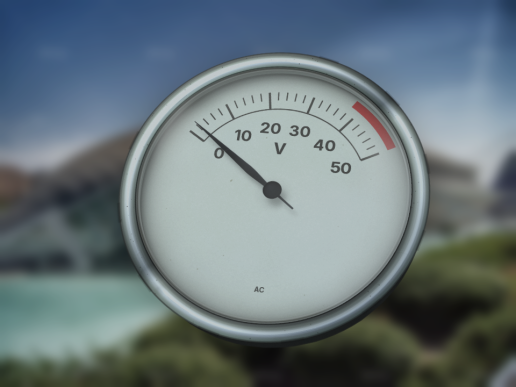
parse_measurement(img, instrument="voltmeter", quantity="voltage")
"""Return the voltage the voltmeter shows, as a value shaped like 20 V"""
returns 2 V
